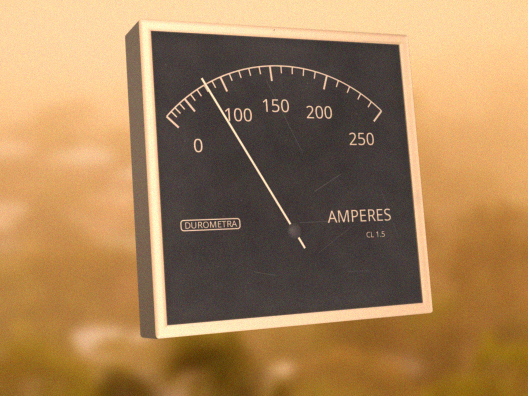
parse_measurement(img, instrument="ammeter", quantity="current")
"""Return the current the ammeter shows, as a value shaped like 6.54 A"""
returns 80 A
